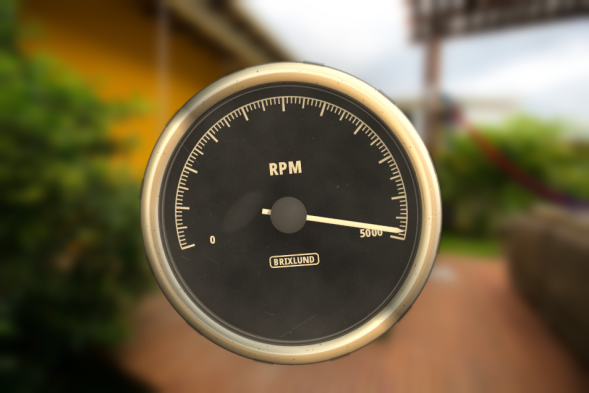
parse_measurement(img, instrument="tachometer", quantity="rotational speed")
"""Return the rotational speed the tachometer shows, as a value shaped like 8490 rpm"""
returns 4900 rpm
